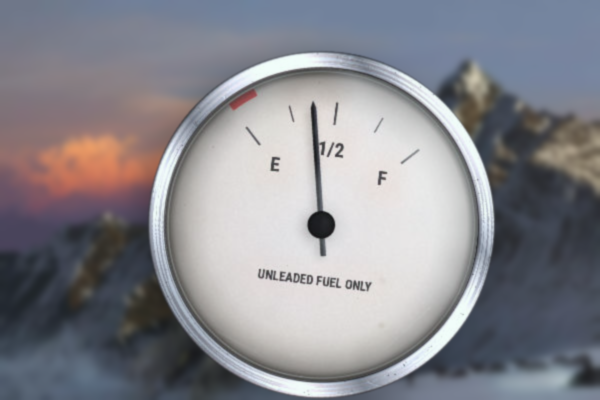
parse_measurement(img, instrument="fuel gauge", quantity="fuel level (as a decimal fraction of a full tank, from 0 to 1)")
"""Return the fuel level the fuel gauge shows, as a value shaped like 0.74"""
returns 0.375
